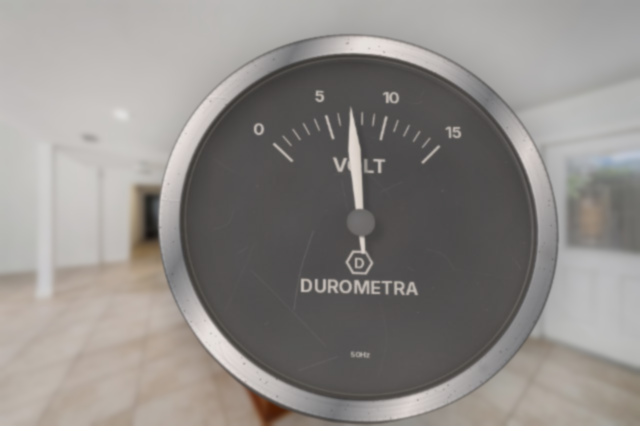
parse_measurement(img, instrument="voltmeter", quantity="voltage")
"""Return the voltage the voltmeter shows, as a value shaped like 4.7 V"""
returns 7 V
